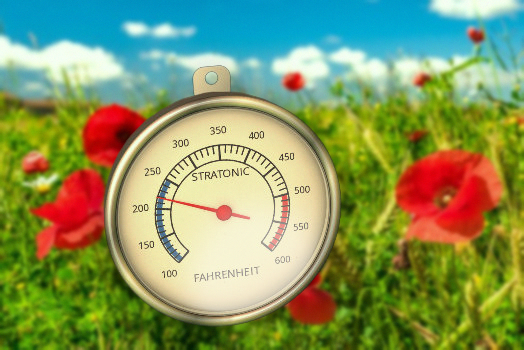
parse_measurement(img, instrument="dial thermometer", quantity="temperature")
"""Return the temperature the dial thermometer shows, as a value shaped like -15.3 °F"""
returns 220 °F
